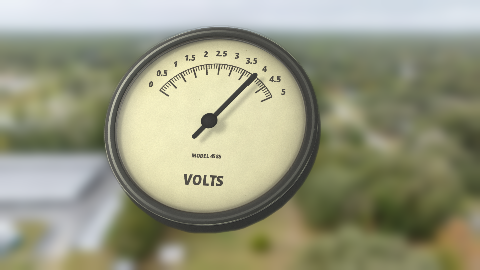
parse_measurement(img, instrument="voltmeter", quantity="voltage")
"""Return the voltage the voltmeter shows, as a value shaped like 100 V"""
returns 4 V
